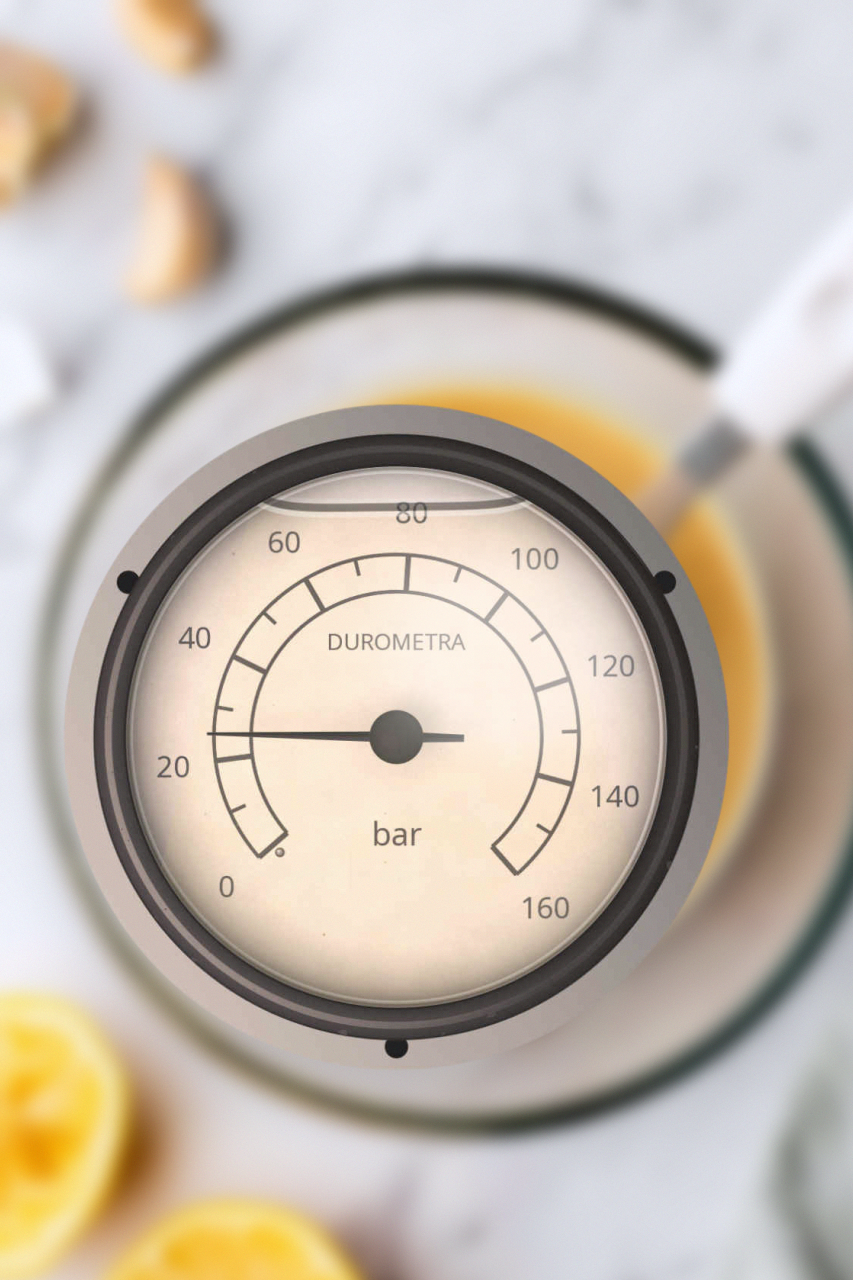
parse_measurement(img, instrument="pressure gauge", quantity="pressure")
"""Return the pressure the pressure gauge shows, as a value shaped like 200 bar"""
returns 25 bar
